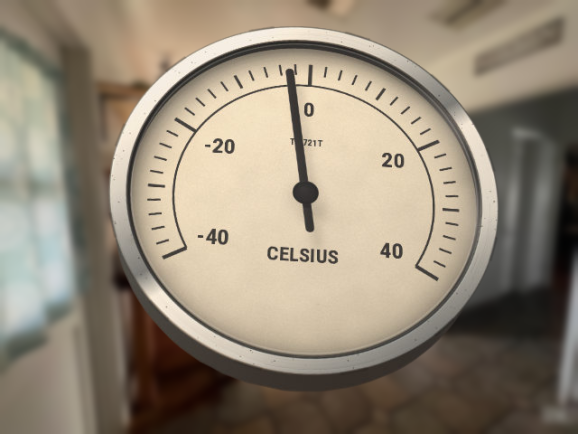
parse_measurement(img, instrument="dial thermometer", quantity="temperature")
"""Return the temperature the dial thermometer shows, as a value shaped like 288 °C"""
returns -3 °C
